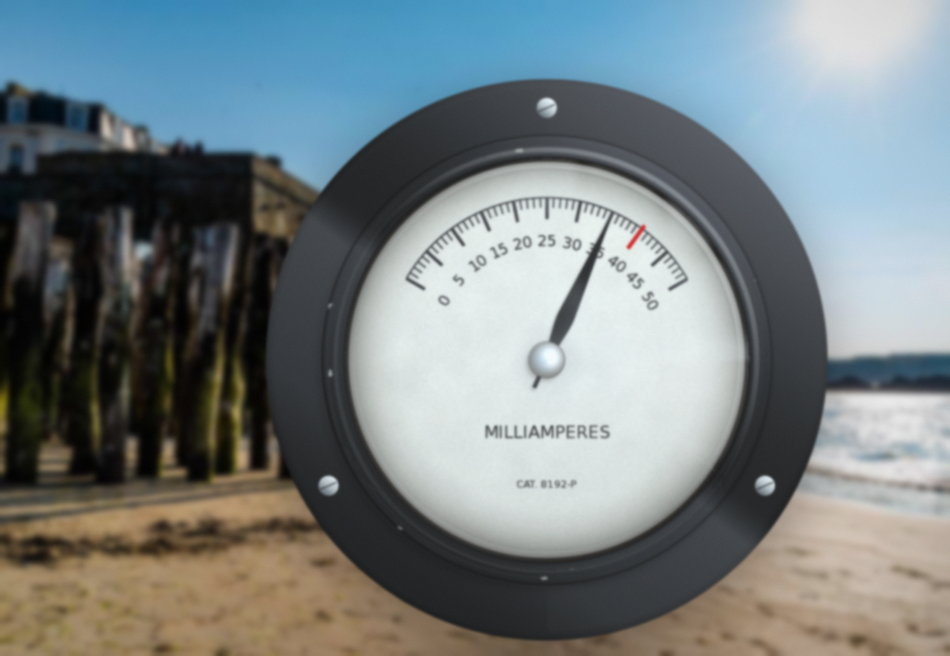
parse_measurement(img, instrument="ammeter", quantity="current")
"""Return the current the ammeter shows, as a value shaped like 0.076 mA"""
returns 35 mA
